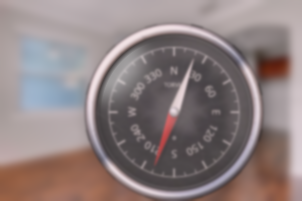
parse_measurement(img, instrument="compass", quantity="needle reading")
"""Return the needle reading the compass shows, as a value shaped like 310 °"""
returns 200 °
